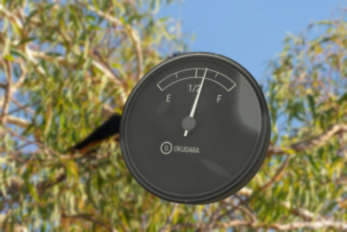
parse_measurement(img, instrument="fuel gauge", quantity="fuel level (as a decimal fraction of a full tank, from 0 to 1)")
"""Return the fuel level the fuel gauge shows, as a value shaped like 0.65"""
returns 0.625
